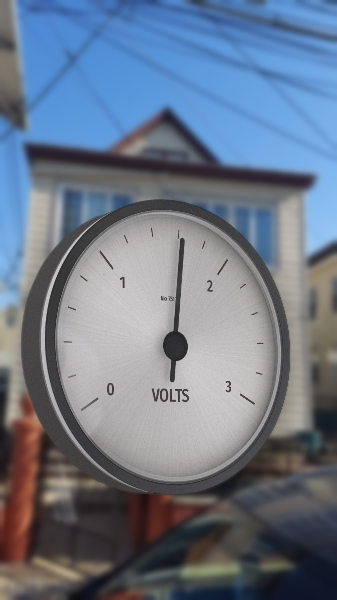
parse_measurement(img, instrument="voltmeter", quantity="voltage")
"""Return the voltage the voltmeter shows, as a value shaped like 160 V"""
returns 1.6 V
